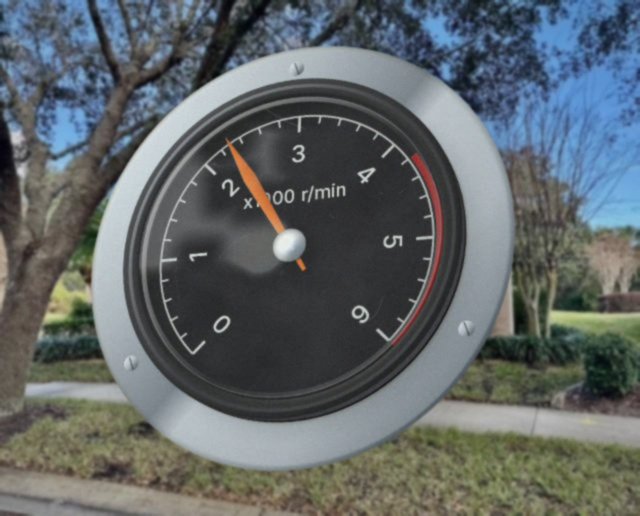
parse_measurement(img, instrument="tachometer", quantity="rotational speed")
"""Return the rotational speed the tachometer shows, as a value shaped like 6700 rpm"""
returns 2300 rpm
